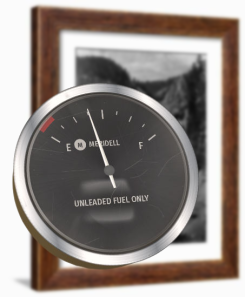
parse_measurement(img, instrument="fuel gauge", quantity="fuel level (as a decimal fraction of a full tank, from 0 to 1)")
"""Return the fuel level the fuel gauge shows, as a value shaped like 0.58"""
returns 0.375
